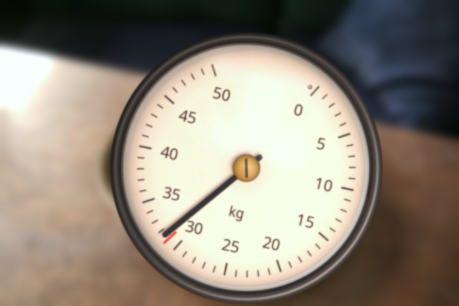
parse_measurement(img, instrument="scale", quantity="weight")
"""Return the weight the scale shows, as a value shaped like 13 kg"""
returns 31.5 kg
